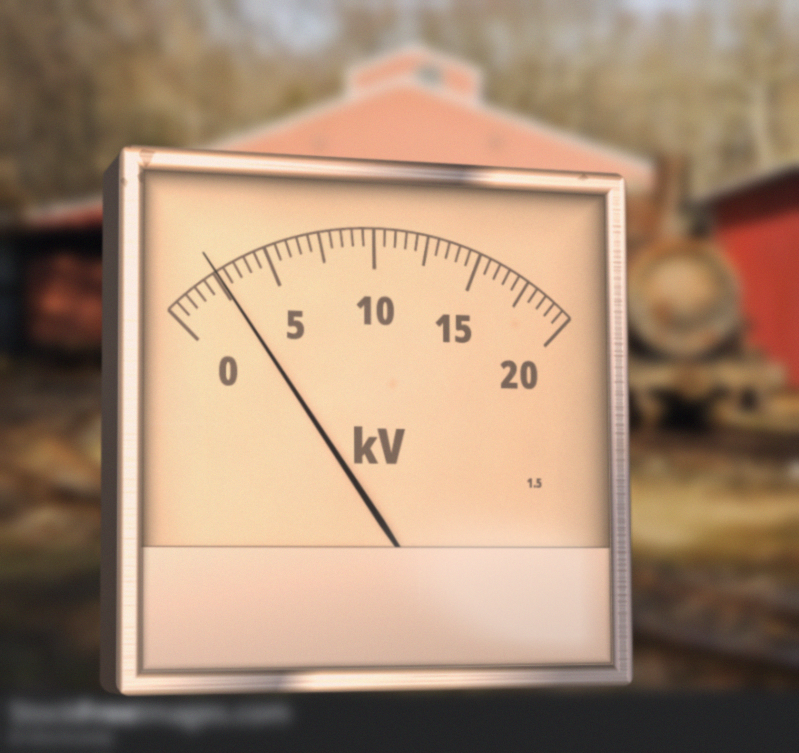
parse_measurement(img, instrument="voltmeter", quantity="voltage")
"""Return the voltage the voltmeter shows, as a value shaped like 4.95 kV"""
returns 2.5 kV
